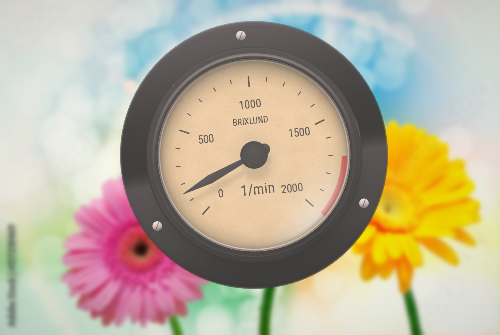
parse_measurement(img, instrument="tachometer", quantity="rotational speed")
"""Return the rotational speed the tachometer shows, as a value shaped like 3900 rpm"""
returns 150 rpm
